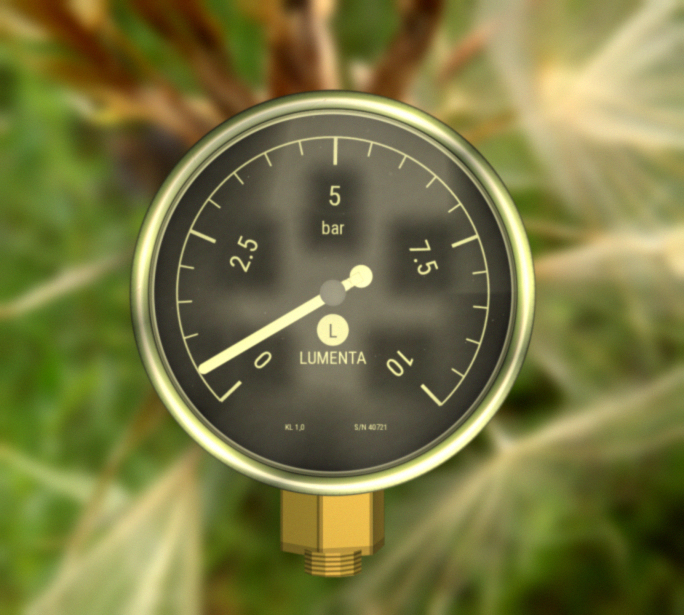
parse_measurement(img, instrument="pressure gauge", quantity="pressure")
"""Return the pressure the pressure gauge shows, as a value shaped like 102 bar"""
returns 0.5 bar
